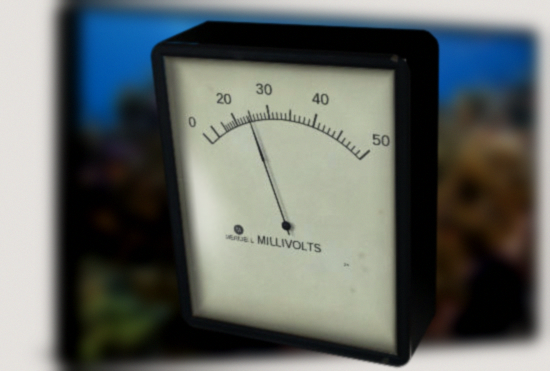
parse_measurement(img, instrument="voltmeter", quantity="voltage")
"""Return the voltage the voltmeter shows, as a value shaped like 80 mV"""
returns 25 mV
